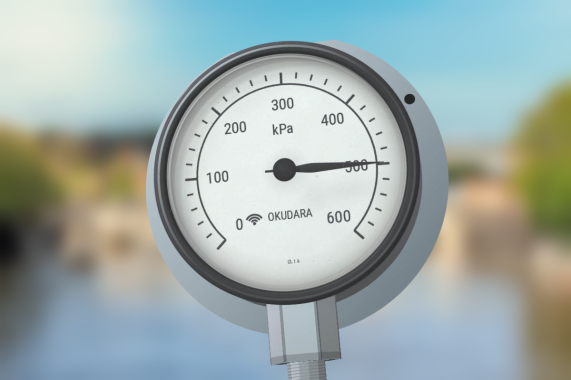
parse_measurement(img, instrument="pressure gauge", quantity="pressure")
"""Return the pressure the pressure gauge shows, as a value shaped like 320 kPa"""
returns 500 kPa
